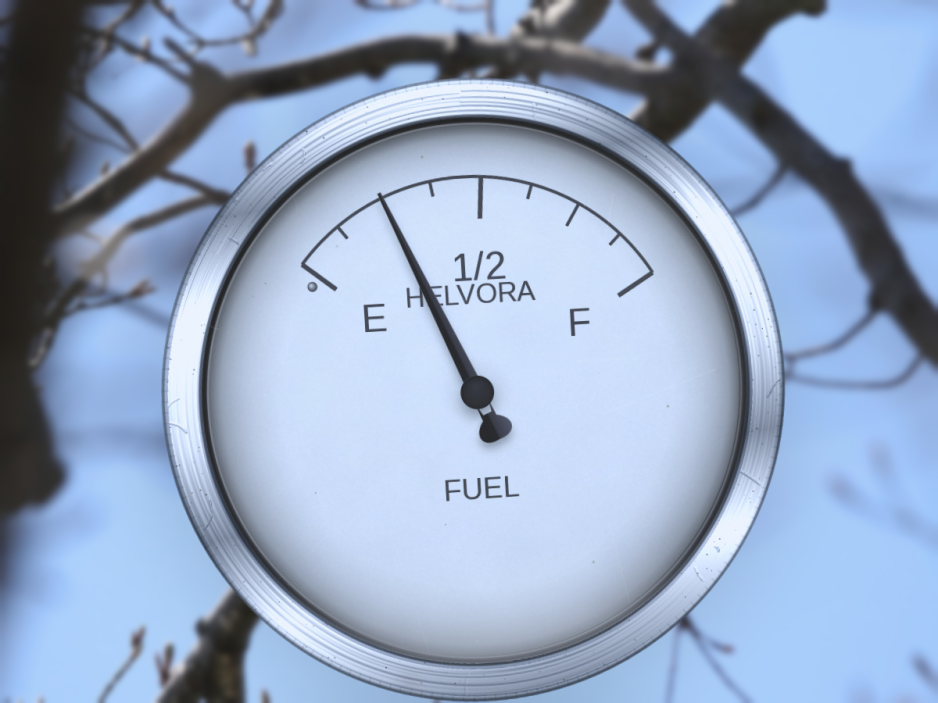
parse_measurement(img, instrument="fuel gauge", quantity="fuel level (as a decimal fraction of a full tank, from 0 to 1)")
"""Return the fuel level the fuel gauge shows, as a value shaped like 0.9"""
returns 0.25
